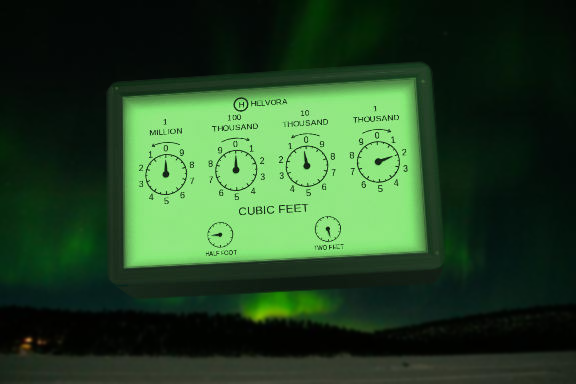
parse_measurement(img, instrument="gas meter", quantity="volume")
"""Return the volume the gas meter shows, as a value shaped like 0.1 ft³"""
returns 200 ft³
